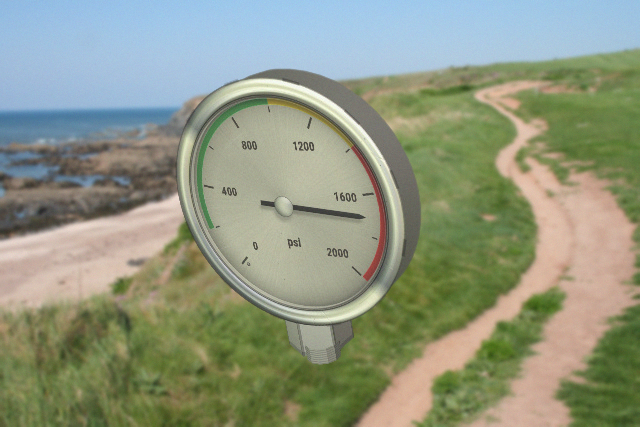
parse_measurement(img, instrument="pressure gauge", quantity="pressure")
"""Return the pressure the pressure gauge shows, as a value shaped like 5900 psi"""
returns 1700 psi
